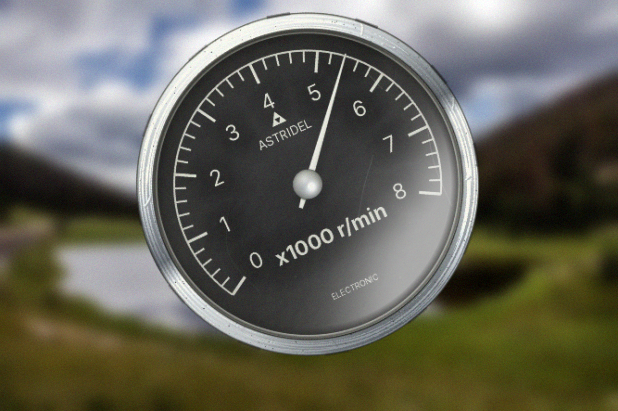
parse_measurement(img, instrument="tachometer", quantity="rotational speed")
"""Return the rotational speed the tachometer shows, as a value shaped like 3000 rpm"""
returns 5400 rpm
